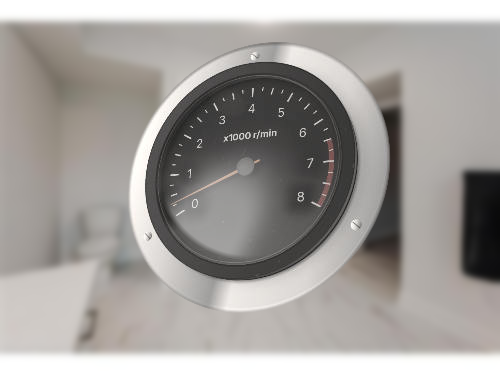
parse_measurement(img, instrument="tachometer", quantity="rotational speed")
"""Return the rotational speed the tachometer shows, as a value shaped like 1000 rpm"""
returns 250 rpm
